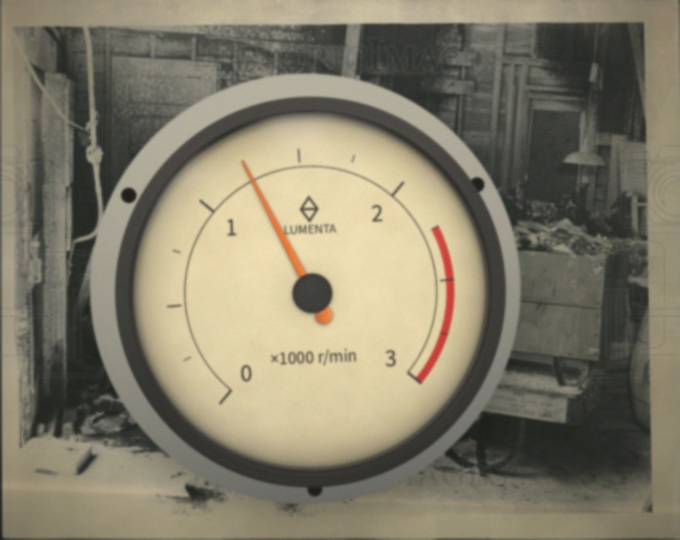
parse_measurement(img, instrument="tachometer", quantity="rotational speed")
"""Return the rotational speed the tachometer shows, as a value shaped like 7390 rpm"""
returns 1250 rpm
